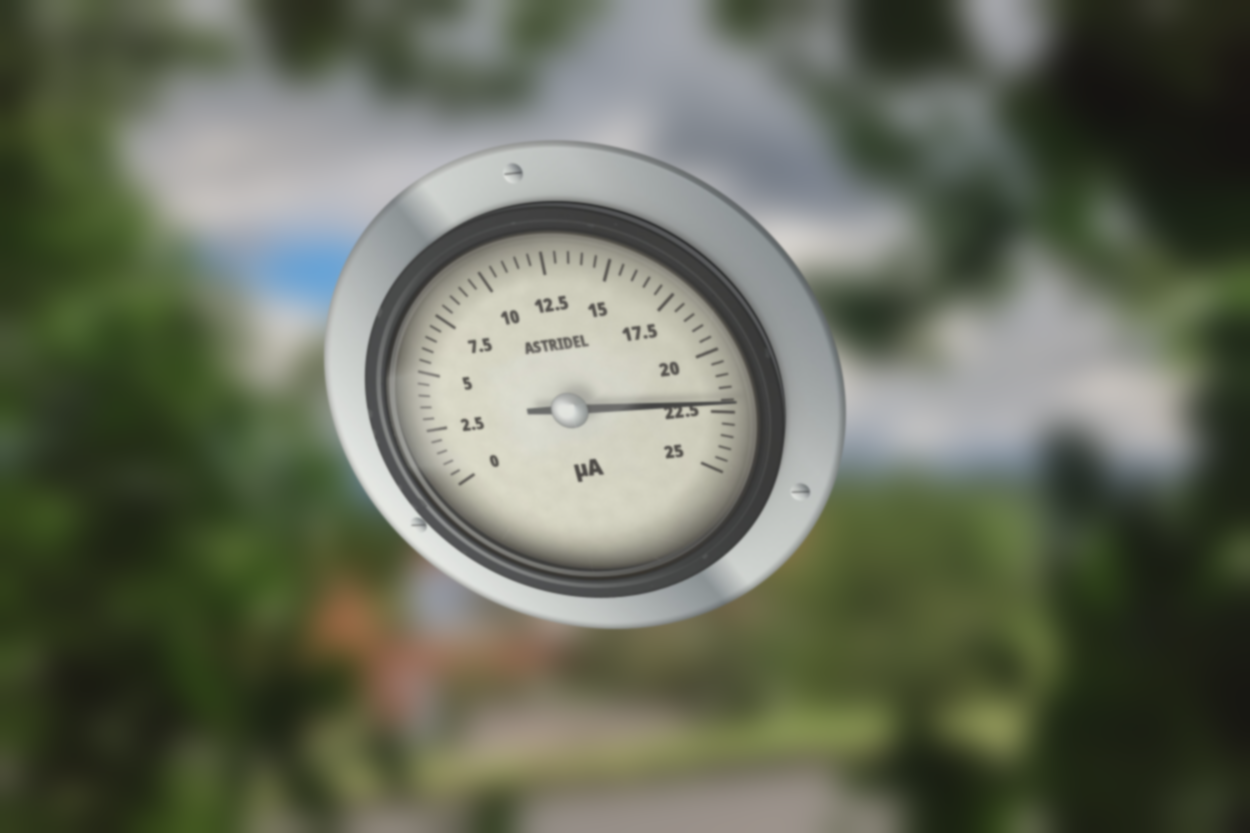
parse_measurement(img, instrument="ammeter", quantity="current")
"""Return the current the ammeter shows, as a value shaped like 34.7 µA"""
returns 22 µA
